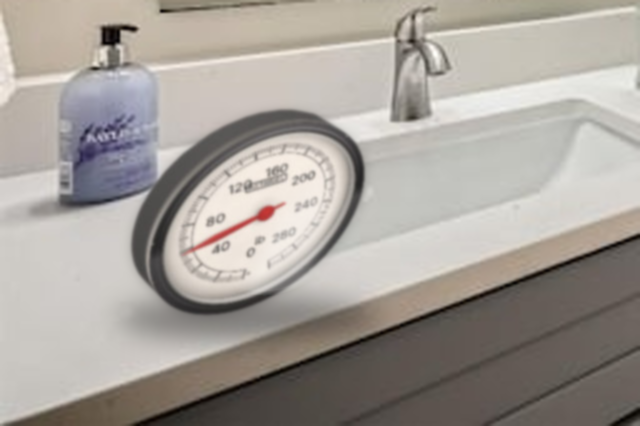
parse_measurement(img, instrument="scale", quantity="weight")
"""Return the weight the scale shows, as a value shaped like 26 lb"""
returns 60 lb
